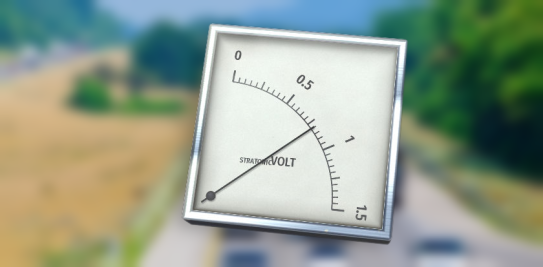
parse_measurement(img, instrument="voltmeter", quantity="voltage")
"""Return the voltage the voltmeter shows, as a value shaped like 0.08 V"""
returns 0.8 V
